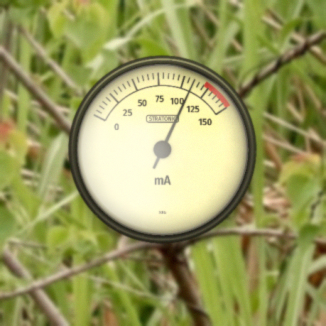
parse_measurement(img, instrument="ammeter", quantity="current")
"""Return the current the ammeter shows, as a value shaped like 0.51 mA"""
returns 110 mA
